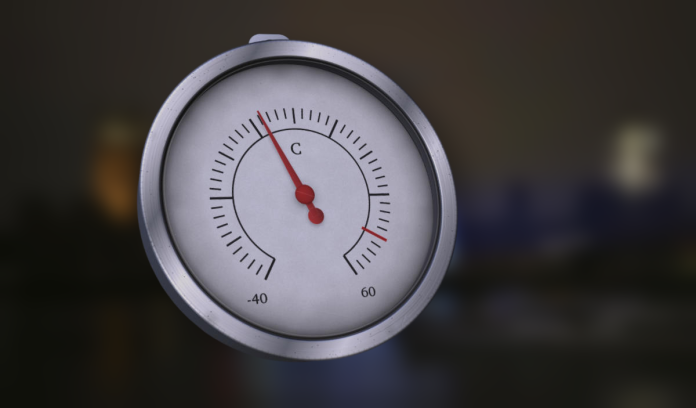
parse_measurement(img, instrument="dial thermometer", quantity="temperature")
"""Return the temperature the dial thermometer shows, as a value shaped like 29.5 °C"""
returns 2 °C
